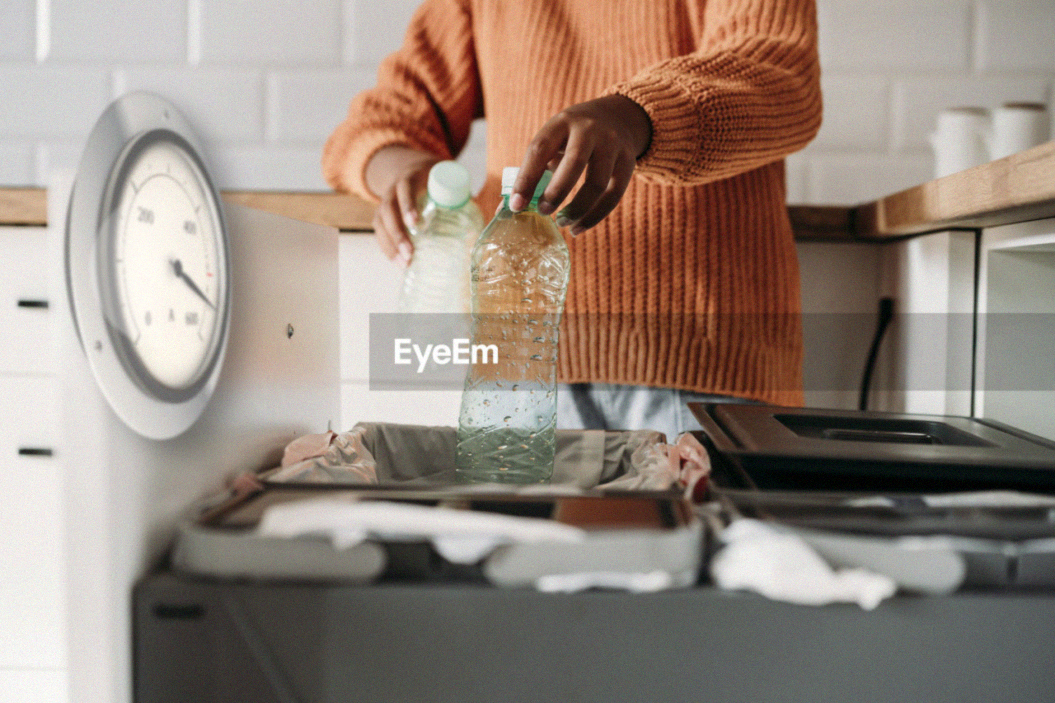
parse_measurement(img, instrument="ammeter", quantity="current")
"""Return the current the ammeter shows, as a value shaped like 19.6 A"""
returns 550 A
